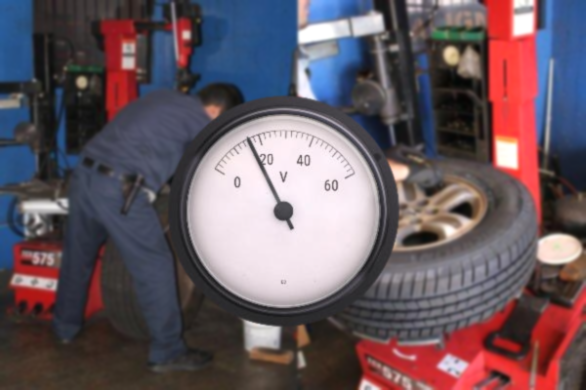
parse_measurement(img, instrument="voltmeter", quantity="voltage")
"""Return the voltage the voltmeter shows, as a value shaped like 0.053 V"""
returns 16 V
